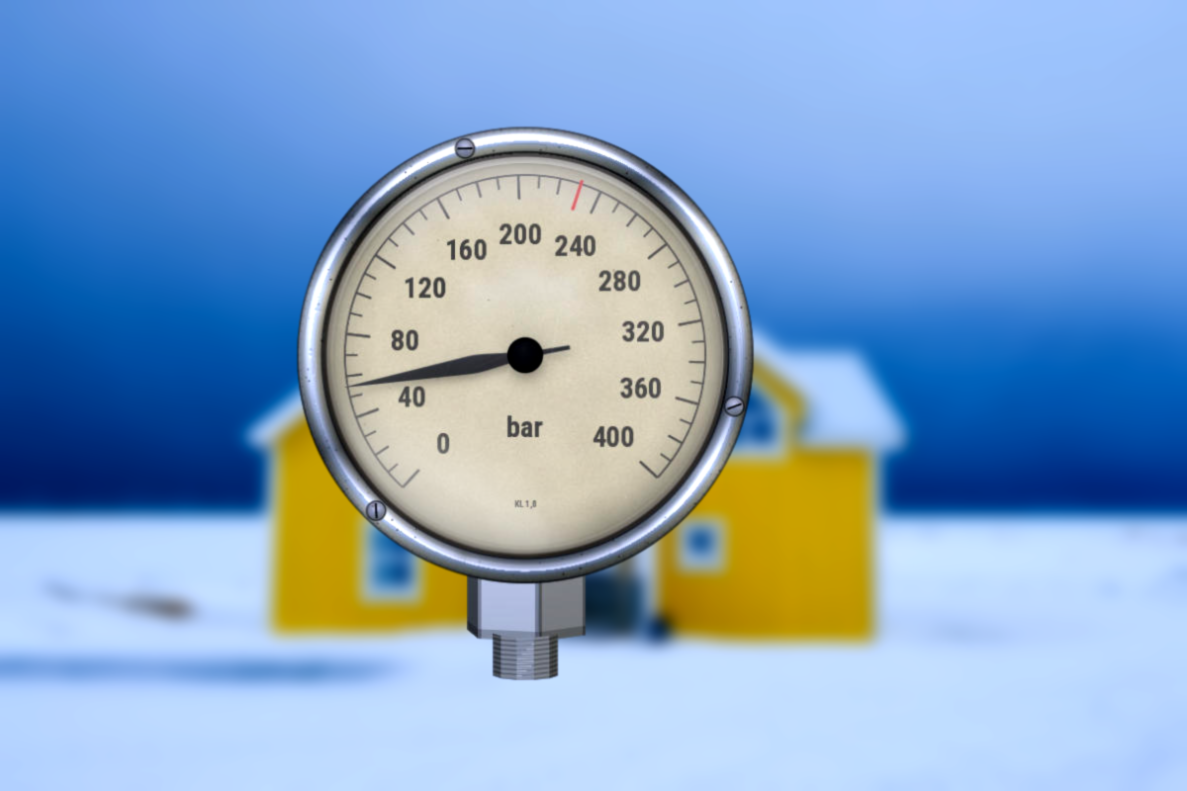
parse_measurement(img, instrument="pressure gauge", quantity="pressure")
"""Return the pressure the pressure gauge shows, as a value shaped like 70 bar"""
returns 55 bar
